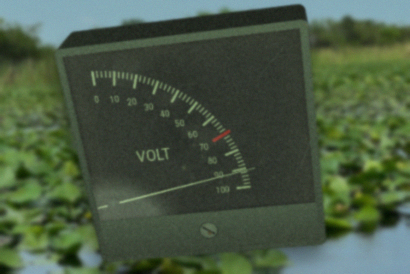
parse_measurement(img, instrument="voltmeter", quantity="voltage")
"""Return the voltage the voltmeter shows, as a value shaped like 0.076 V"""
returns 90 V
